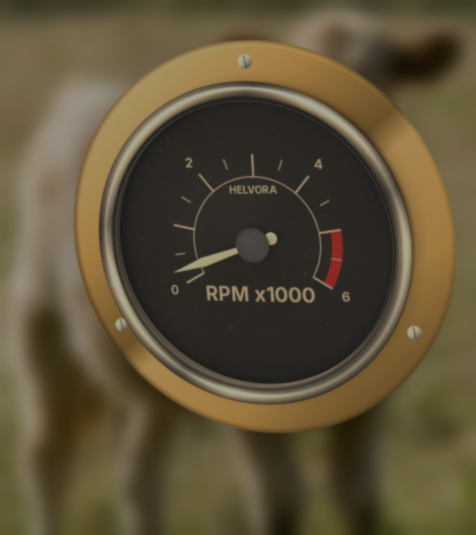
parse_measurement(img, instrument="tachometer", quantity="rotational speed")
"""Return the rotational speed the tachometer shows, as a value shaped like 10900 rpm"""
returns 250 rpm
